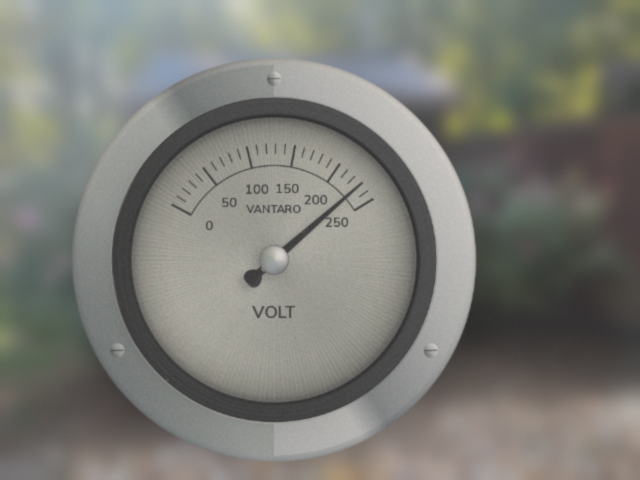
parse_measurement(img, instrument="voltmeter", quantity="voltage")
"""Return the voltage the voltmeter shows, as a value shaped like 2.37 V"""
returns 230 V
